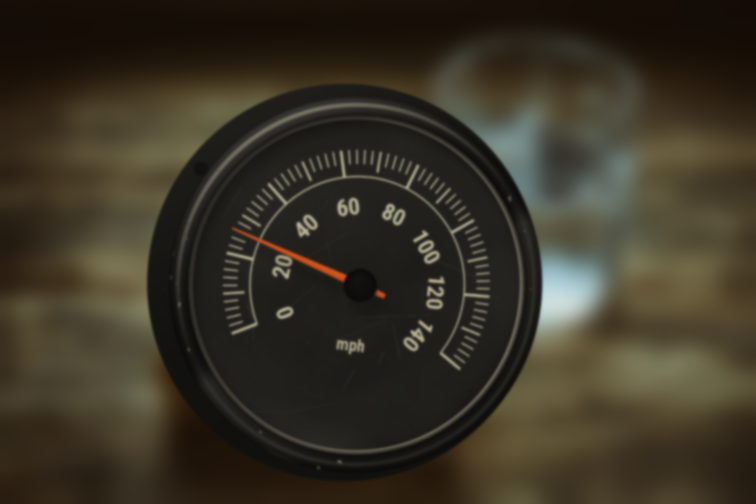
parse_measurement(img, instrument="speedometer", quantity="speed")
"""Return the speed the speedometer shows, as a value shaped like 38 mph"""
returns 26 mph
